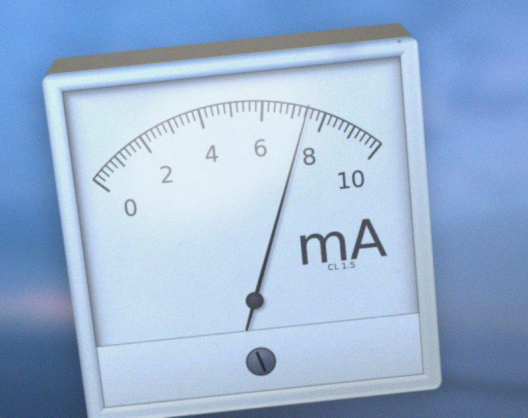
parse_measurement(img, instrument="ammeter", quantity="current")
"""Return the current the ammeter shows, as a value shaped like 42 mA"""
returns 7.4 mA
